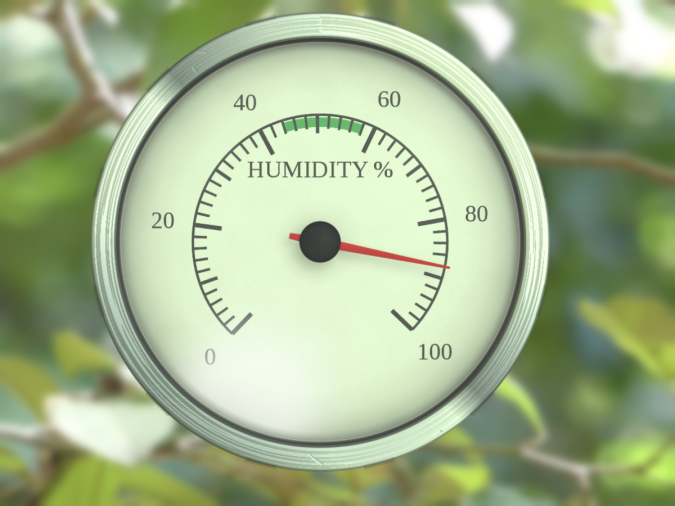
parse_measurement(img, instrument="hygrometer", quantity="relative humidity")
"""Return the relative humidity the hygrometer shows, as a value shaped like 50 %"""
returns 88 %
